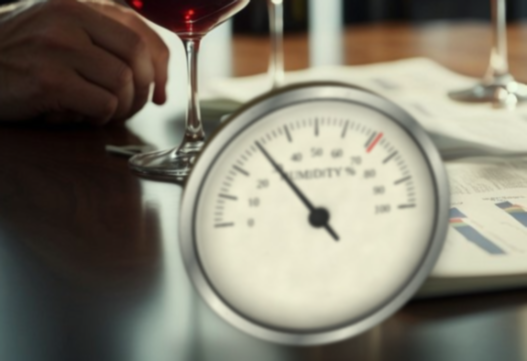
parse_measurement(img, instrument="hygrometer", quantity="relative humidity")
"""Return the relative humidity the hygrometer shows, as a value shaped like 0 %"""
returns 30 %
